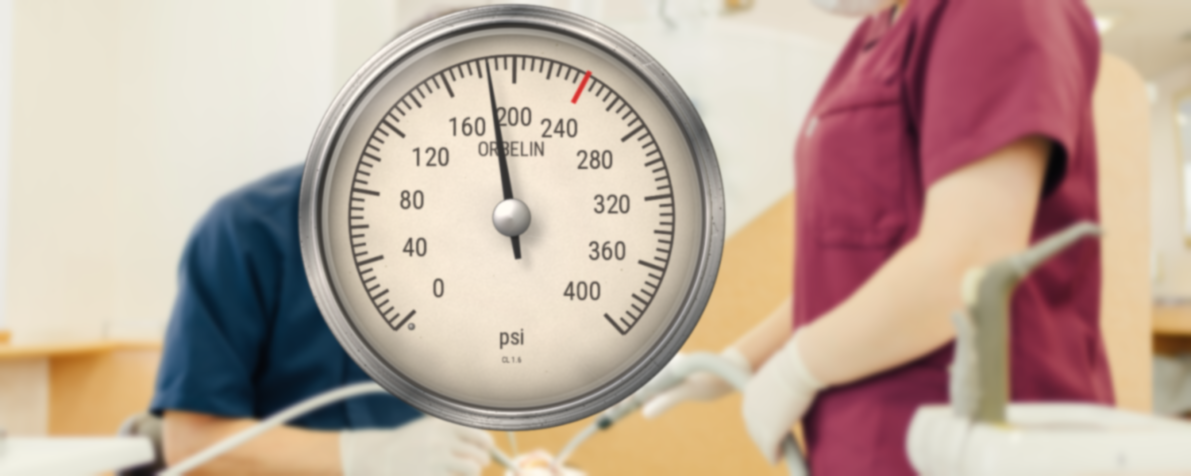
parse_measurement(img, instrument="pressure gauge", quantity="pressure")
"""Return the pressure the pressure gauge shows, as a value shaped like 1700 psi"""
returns 185 psi
